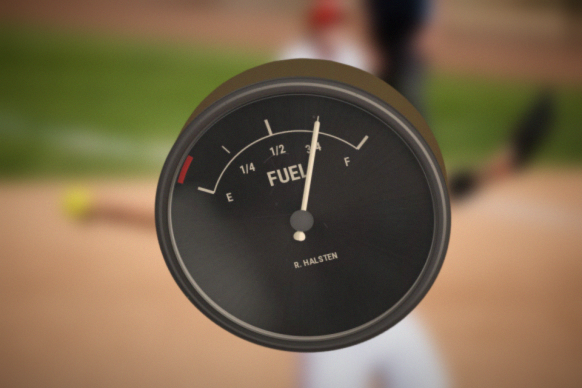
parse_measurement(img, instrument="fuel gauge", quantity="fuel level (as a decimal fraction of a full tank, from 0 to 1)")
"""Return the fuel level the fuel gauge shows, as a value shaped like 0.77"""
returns 0.75
